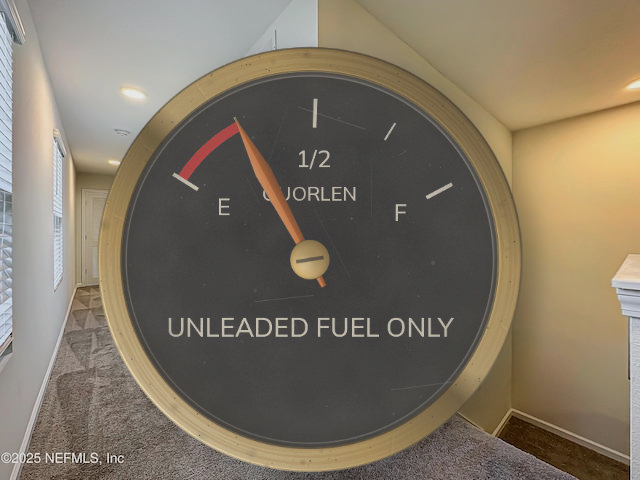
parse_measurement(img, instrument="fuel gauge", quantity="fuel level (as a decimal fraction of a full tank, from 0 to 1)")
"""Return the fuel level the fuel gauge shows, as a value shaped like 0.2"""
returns 0.25
